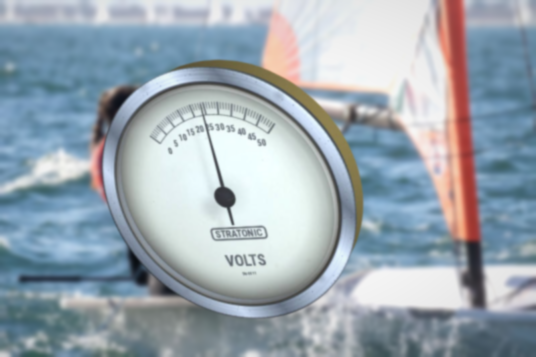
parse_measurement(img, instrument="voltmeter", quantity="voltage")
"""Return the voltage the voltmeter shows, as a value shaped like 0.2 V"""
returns 25 V
